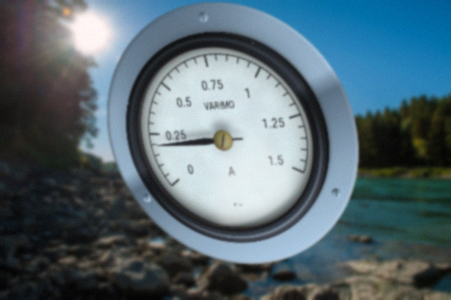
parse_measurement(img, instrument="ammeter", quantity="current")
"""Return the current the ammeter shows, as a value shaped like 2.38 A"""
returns 0.2 A
